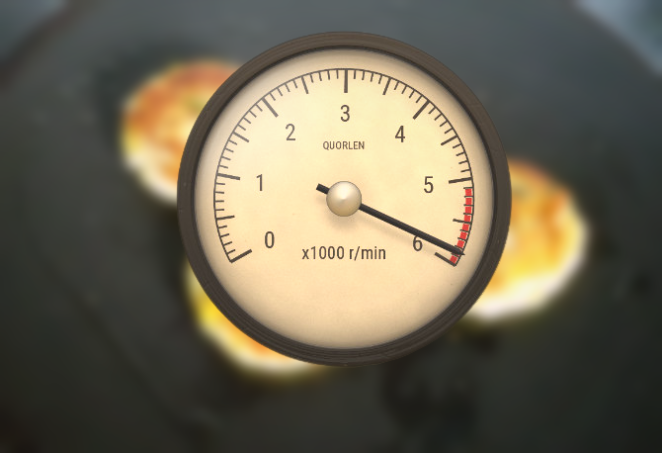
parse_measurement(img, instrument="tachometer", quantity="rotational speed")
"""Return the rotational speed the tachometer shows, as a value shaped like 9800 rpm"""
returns 5850 rpm
